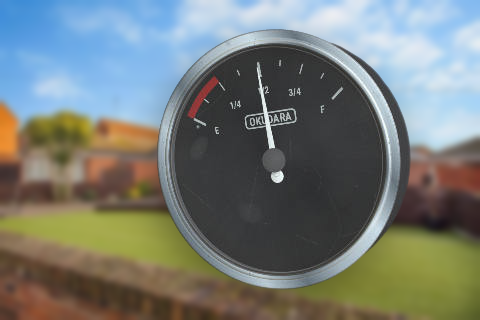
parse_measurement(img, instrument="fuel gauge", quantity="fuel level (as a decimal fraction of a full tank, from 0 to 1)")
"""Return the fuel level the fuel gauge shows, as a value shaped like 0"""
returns 0.5
